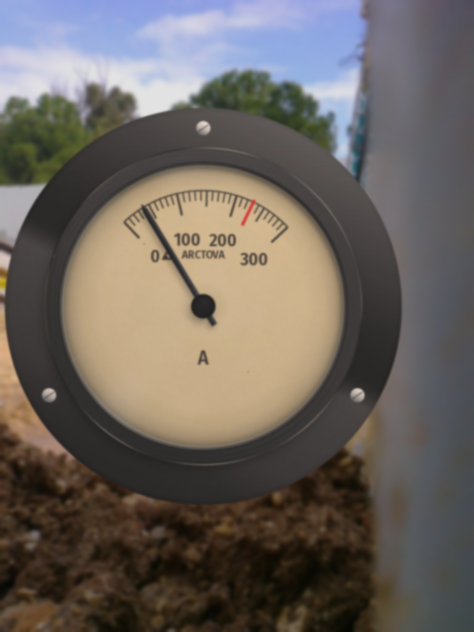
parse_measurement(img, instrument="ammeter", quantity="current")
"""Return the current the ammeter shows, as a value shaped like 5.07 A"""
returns 40 A
